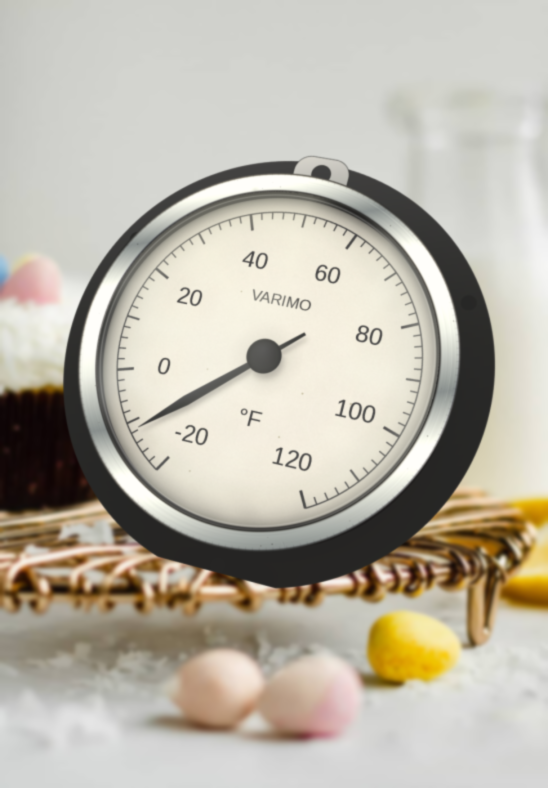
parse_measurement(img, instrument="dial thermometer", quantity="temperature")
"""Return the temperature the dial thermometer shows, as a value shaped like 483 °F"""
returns -12 °F
